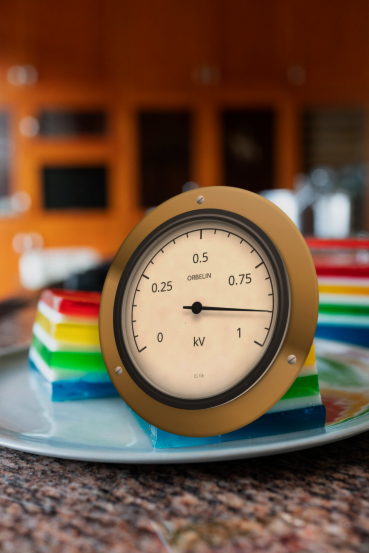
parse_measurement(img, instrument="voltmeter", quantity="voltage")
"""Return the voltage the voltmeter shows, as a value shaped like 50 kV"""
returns 0.9 kV
